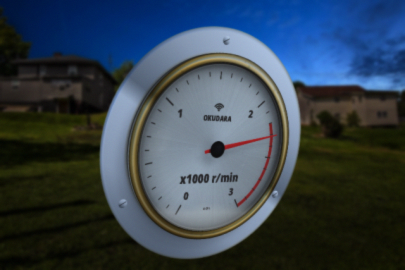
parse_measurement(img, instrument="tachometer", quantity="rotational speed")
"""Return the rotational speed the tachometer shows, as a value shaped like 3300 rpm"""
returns 2300 rpm
